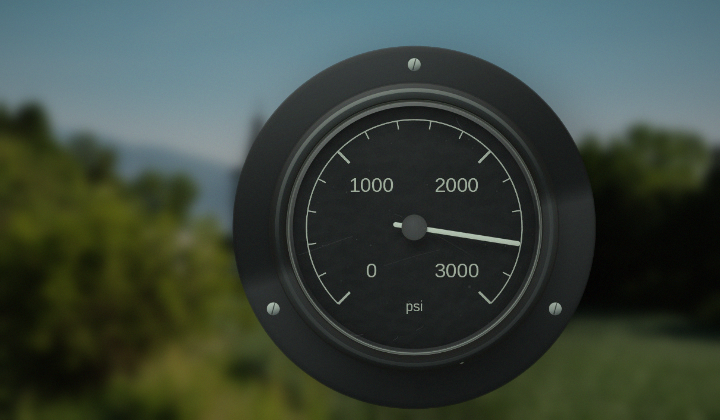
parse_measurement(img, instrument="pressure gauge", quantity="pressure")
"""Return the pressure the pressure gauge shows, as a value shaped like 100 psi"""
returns 2600 psi
